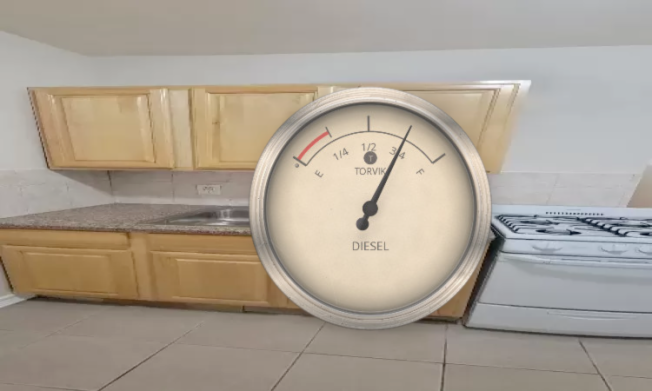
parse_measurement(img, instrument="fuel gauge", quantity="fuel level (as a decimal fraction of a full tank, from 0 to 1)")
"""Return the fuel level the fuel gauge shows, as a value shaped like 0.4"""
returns 0.75
